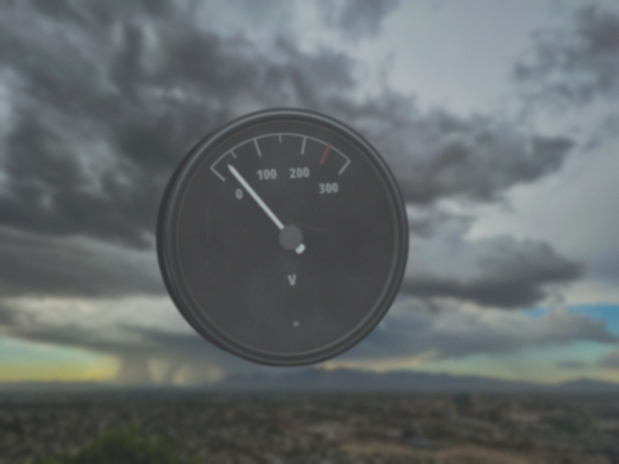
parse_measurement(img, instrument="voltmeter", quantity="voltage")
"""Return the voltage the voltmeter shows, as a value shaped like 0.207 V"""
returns 25 V
